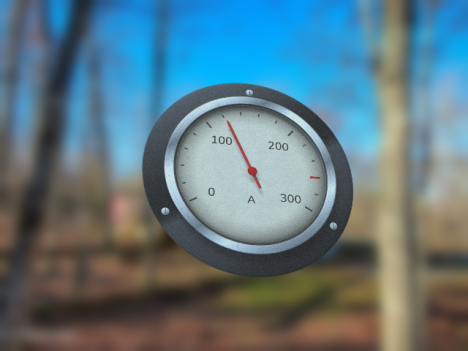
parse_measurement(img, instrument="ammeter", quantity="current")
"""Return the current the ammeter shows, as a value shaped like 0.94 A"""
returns 120 A
